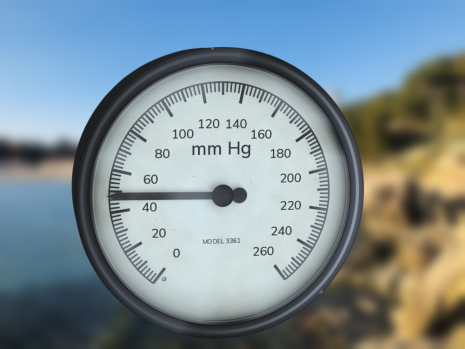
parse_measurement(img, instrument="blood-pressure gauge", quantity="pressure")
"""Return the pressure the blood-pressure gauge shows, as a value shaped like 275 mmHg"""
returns 48 mmHg
